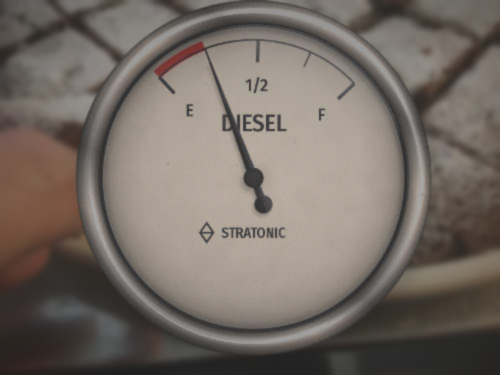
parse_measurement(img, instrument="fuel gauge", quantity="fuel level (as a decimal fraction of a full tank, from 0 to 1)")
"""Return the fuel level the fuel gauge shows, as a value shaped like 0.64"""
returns 0.25
